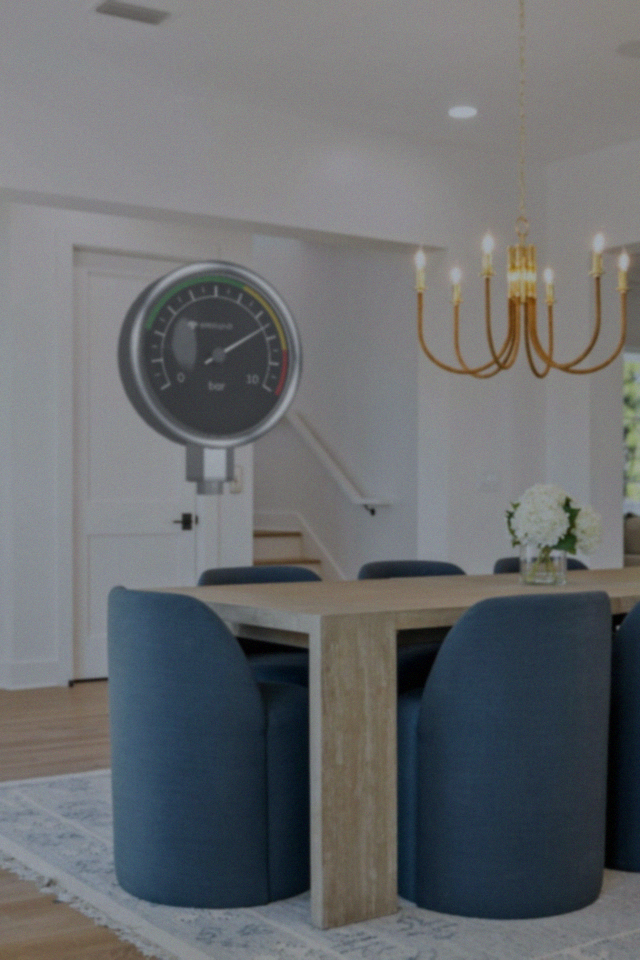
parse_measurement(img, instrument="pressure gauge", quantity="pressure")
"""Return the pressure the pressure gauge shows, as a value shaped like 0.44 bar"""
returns 7.5 bar
